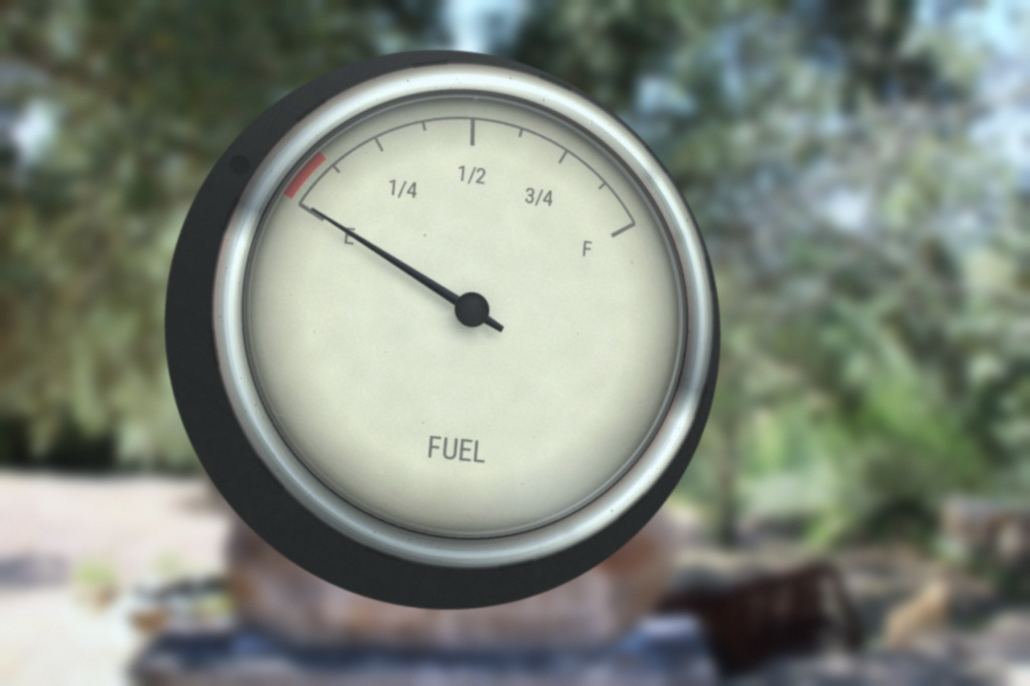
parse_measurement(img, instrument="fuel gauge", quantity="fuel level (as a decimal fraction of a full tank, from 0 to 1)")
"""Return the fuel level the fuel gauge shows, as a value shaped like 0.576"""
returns 0
